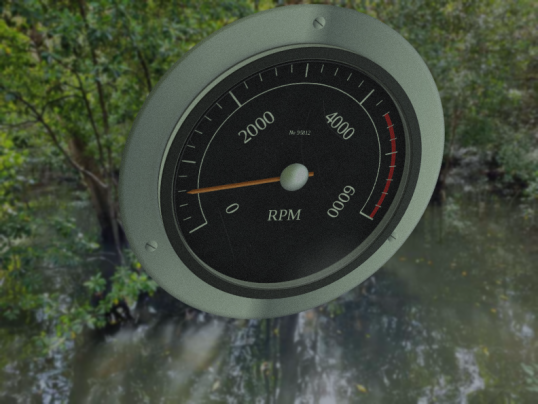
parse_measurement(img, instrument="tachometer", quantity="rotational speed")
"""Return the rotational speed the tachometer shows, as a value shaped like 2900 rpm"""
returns 600 rpm
